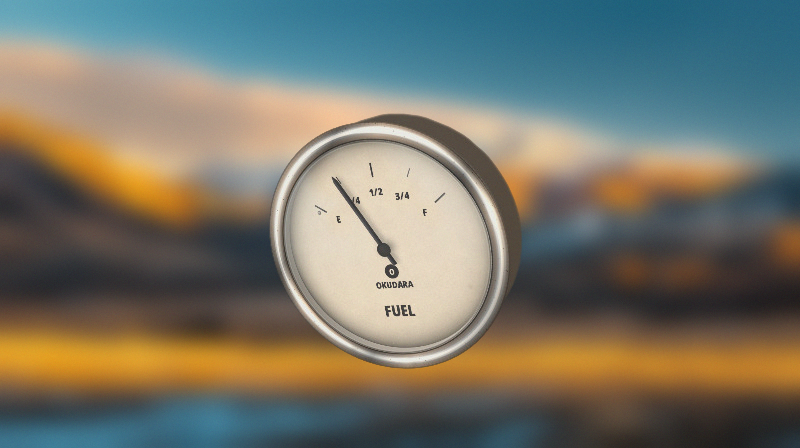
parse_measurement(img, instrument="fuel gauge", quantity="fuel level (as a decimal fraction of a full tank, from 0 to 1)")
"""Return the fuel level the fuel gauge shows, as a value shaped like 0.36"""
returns 0.25
